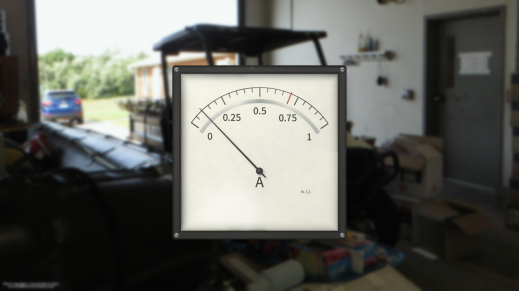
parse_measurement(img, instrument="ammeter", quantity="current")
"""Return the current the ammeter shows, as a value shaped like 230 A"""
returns 0.1 A
